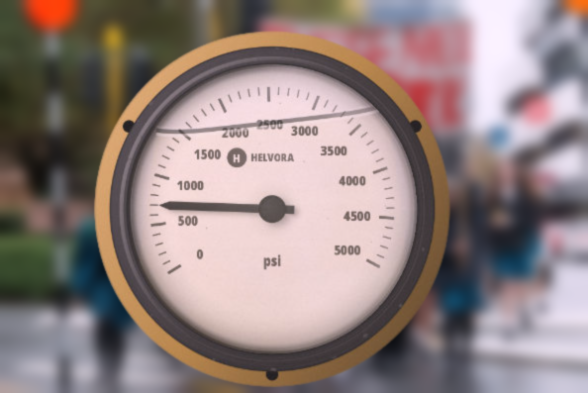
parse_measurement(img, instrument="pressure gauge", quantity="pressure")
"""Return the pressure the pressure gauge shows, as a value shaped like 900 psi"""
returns 700 psi
